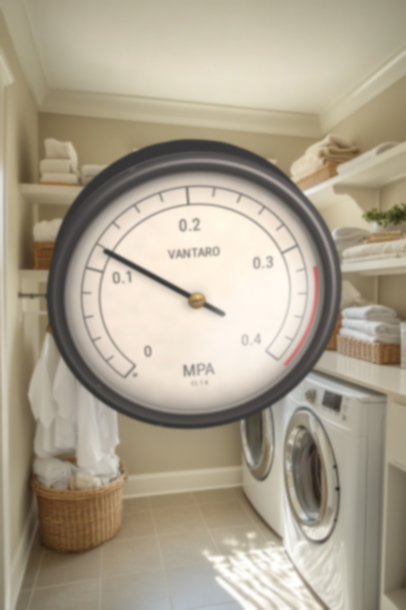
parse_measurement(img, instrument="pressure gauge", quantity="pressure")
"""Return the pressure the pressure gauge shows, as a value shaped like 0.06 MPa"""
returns 0.12 MPa
